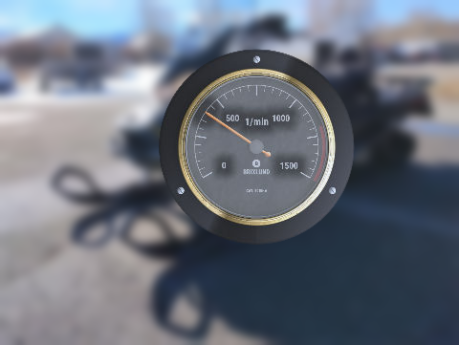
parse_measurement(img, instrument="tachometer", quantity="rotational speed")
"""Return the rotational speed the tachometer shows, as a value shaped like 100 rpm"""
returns 400 rpm
